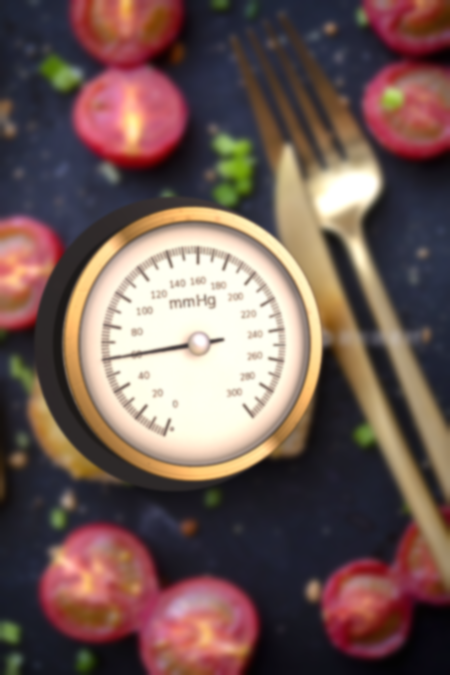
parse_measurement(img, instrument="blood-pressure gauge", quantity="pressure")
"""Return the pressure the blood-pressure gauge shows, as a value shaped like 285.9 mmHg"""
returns 60 mmHg
